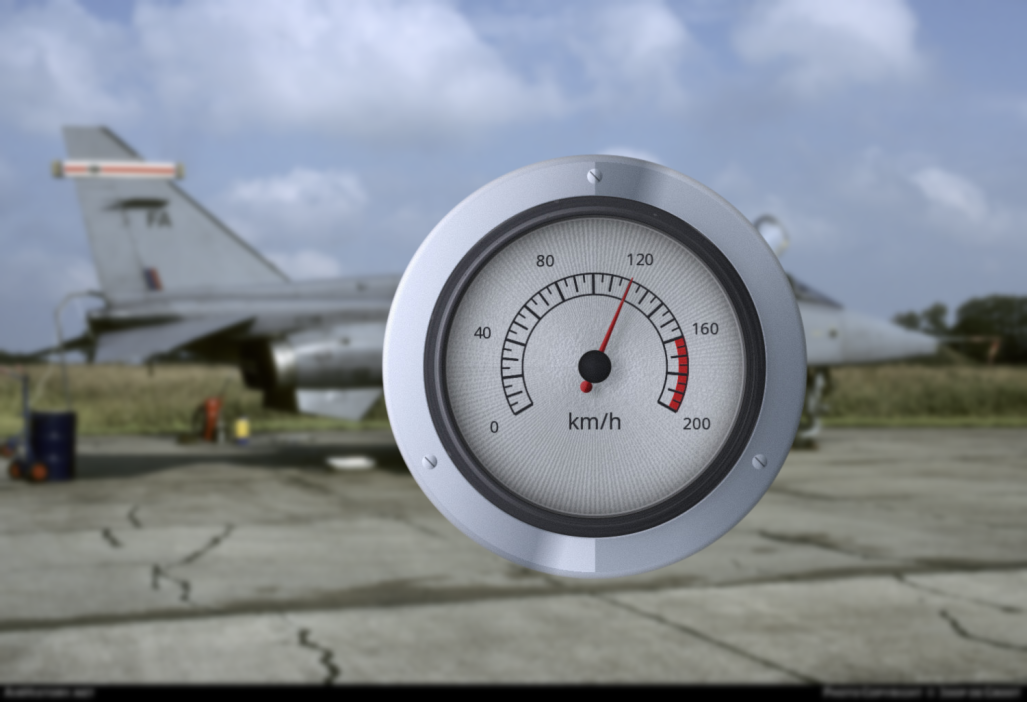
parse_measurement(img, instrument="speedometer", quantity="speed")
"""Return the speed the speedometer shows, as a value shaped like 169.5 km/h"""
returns 120 km/h
